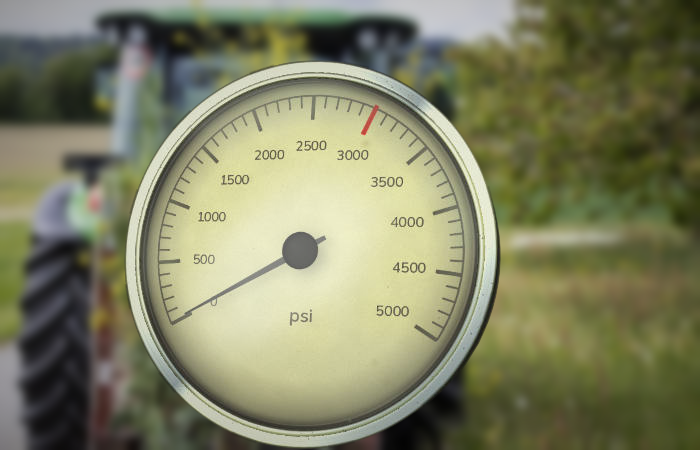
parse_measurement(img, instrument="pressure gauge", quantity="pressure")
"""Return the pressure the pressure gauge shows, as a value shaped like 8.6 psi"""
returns 0 psi
